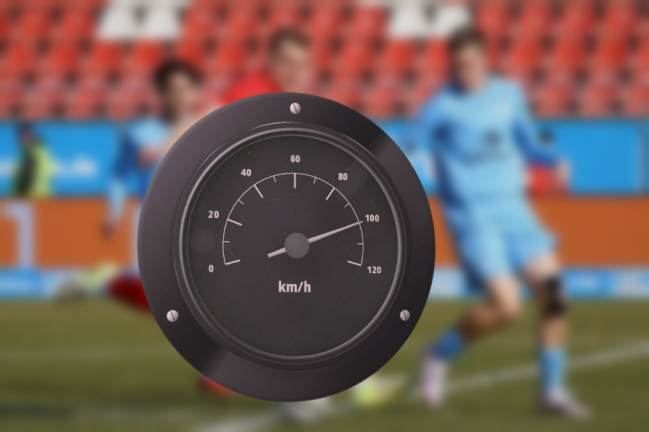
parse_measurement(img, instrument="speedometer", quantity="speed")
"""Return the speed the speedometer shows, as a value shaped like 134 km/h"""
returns 100 km/h
